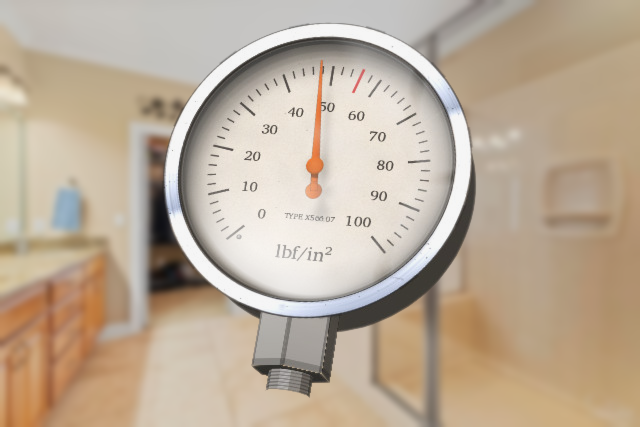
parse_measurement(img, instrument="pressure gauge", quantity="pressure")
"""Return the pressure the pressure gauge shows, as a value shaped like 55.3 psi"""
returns 48 psi
